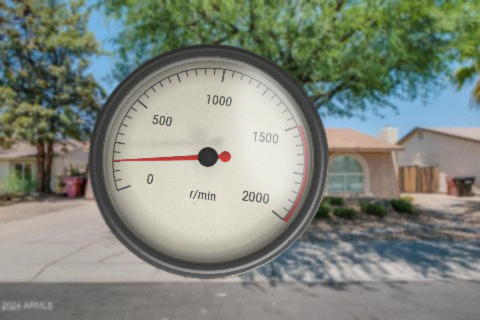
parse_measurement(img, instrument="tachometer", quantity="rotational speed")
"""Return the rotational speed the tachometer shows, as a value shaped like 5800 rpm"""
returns 150 rpm
